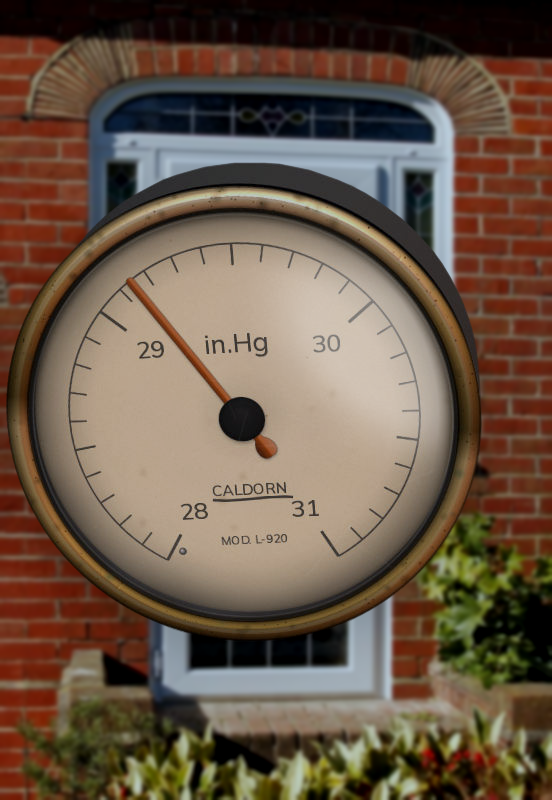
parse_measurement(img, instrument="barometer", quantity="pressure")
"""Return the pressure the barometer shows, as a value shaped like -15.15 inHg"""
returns 29.15 inHg
